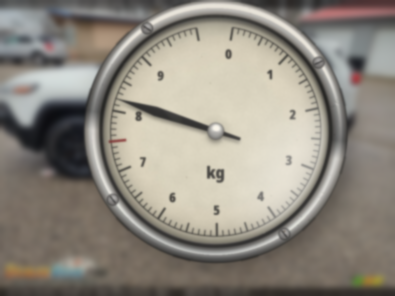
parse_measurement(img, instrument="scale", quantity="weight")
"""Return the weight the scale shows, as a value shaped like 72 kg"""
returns 8.2 kg
